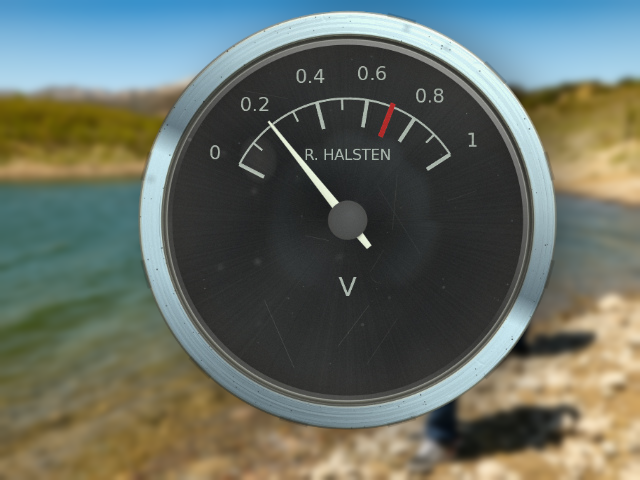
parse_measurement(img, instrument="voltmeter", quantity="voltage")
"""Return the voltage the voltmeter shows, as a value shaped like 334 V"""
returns 0.2 V
